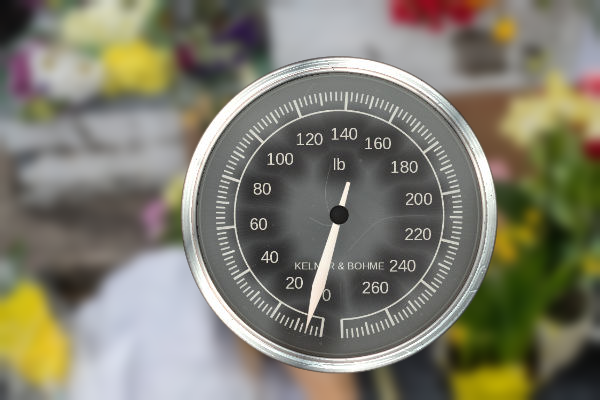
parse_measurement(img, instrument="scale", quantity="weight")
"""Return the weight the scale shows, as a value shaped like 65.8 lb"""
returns 6 lb
